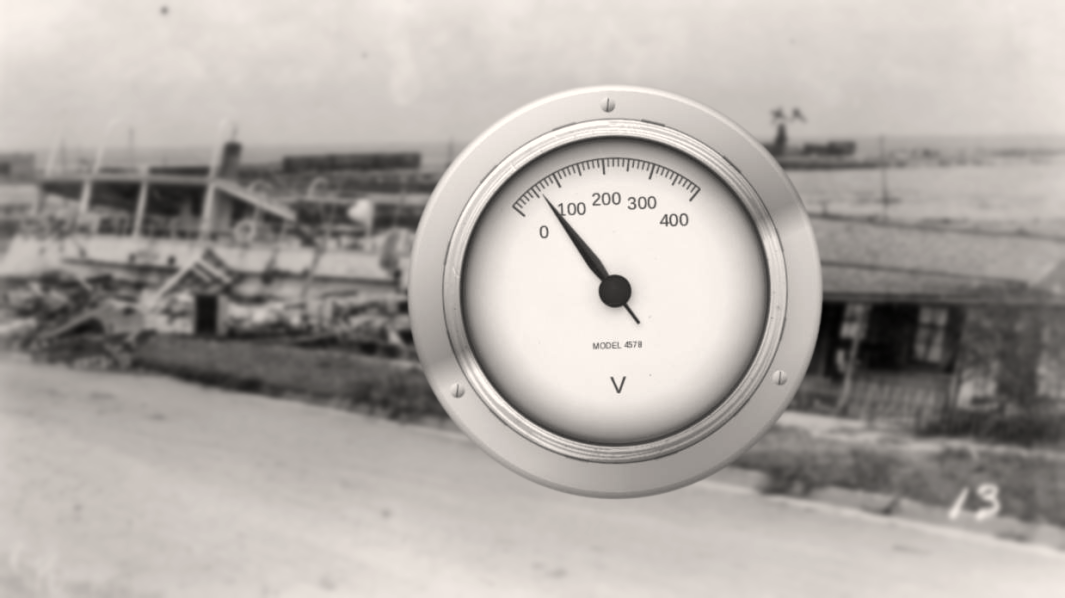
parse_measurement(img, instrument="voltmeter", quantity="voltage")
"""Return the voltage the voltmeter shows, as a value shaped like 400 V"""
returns 60 V
